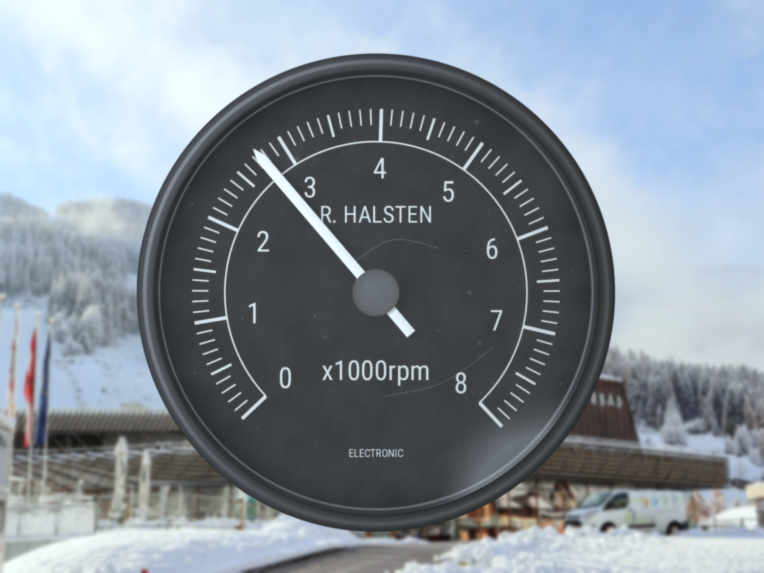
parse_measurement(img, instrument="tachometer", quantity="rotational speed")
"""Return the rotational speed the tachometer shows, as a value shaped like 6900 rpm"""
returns 2750 rpm
